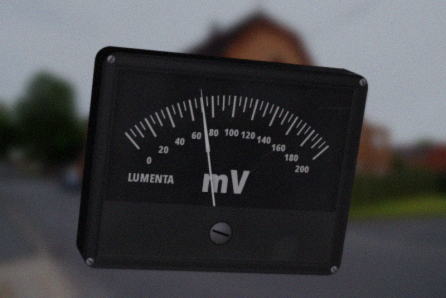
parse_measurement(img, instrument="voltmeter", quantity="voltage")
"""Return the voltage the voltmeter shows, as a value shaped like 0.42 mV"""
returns 70 mV
